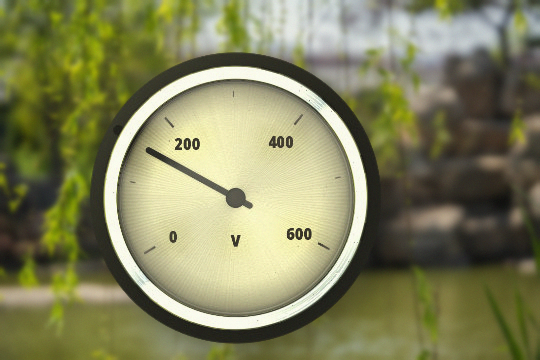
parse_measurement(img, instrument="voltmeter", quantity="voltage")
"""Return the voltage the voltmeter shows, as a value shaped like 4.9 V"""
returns 150 V
